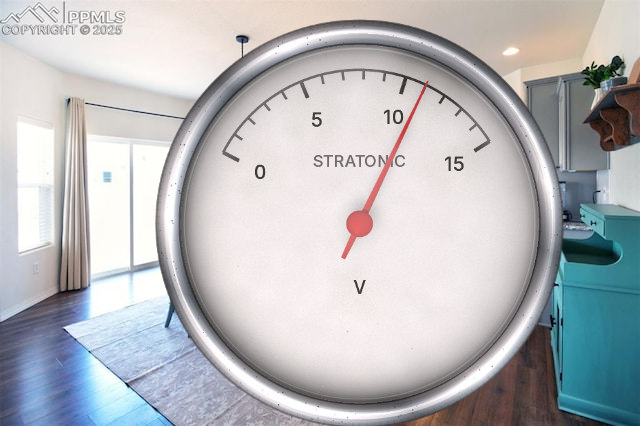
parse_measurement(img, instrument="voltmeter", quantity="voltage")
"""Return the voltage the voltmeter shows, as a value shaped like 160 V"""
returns 11 V
